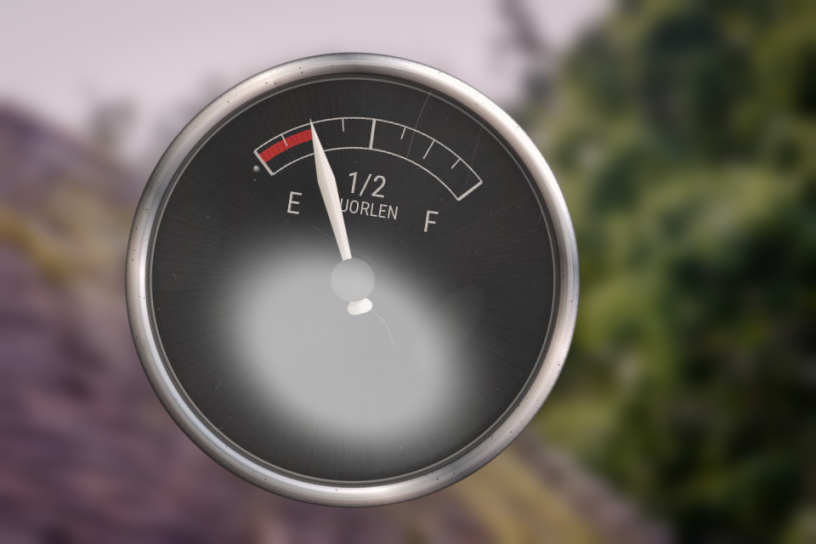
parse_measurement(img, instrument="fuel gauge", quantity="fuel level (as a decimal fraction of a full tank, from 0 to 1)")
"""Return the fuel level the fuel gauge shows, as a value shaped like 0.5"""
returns 0.25
